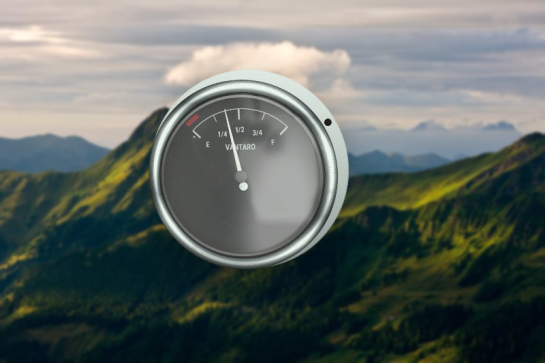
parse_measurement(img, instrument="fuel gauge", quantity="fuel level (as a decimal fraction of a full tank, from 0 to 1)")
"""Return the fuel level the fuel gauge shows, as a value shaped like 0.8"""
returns 0.375
